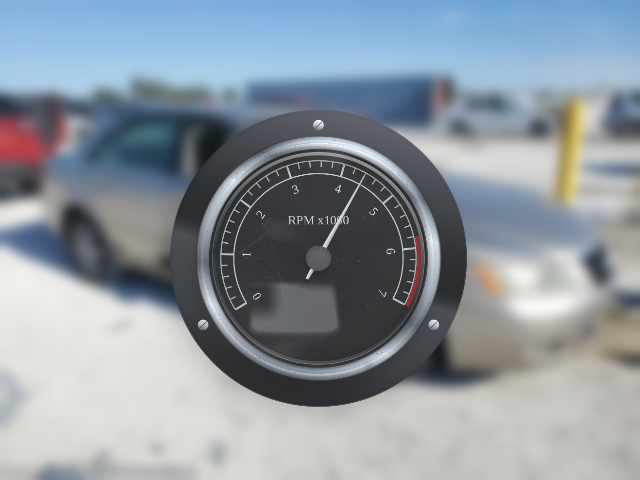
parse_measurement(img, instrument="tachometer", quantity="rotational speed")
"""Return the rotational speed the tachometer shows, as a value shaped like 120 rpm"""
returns 4400 rpm
